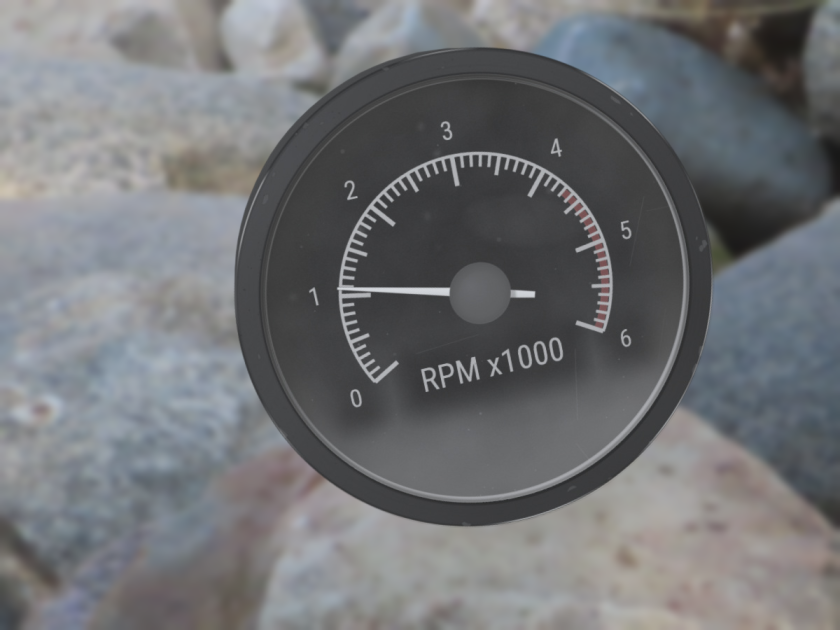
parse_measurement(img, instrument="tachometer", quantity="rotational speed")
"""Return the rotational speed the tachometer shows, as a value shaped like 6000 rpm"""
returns 1100 rpm
